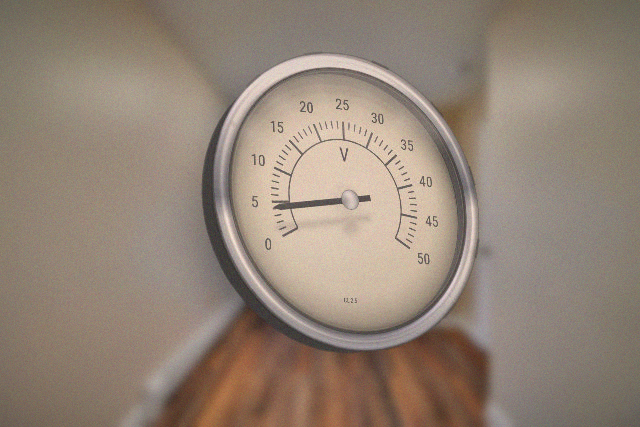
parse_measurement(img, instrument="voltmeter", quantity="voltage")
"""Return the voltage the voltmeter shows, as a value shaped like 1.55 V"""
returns 4 V
